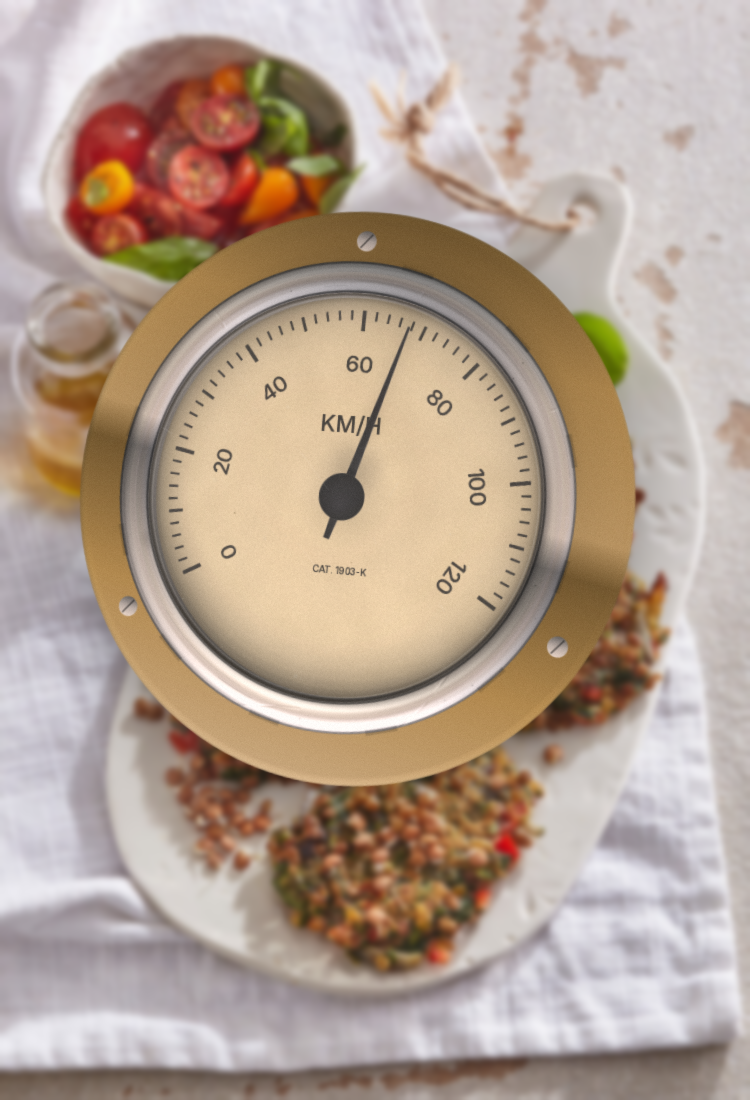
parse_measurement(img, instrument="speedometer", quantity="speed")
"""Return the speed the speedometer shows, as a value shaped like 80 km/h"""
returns 68 km/h
